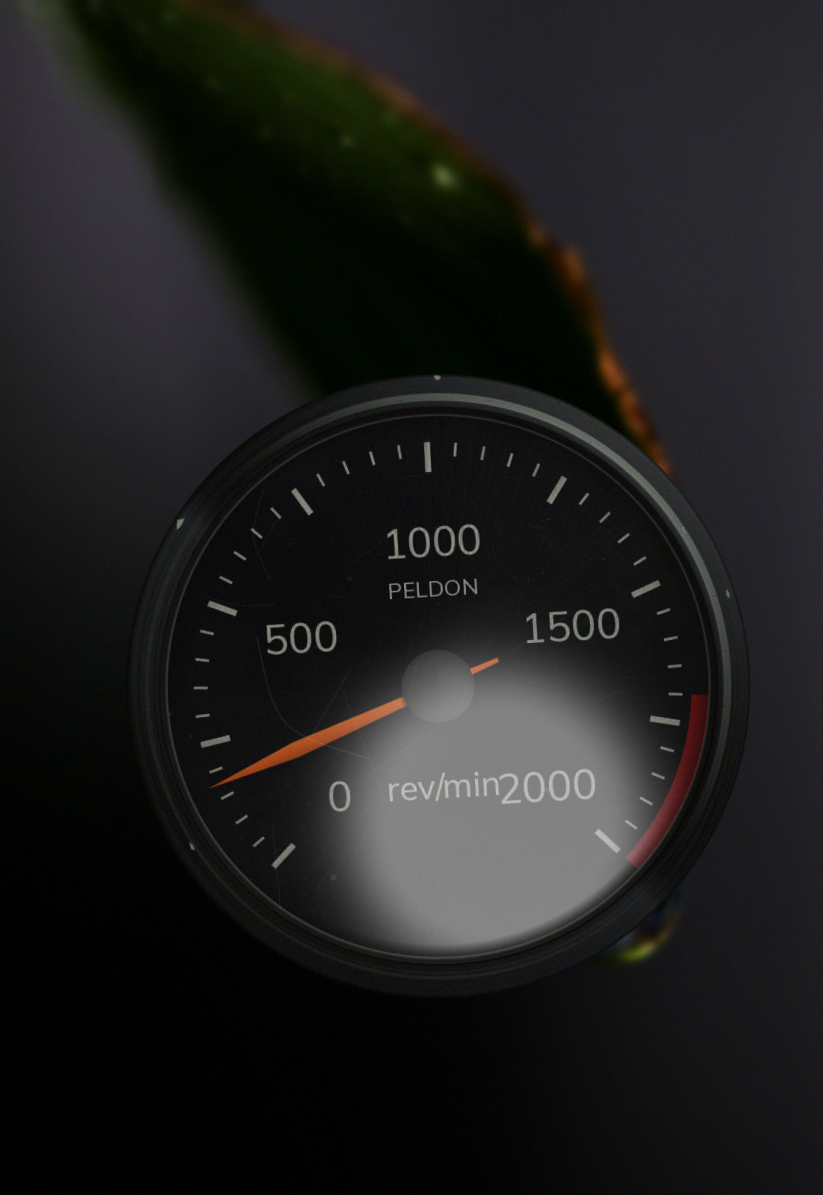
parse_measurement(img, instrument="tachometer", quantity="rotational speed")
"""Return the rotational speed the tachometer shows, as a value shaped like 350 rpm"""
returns 175 rpm
